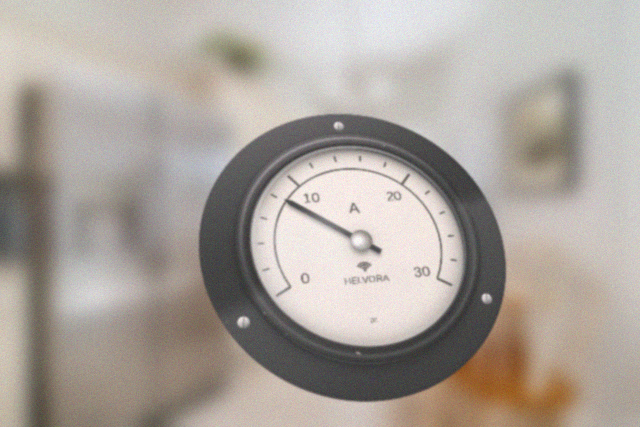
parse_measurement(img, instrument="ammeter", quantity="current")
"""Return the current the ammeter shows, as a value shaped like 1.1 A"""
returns 8 A
